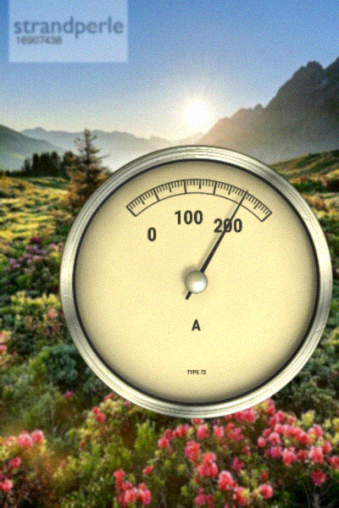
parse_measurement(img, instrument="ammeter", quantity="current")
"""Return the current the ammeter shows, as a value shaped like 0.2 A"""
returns 200 A
